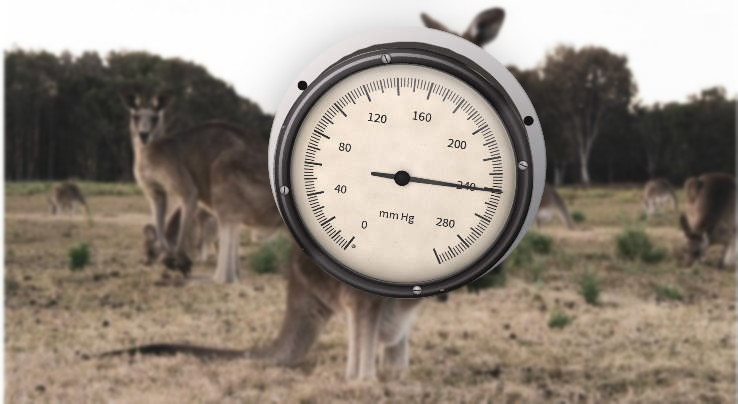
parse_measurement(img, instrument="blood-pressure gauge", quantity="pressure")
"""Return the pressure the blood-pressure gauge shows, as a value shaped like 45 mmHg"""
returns 240 mmHg
